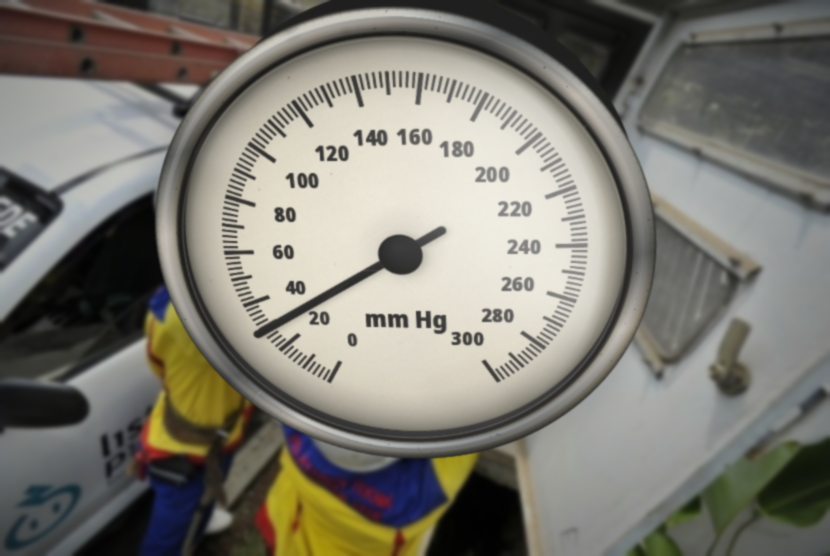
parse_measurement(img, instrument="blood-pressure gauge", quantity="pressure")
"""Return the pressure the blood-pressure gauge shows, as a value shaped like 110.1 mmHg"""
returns 30 mmHg
